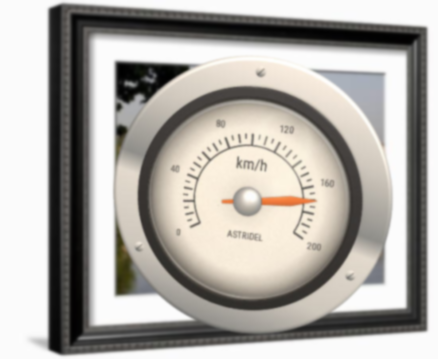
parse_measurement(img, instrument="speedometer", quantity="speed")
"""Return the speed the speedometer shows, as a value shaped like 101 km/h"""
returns 170 km/h
